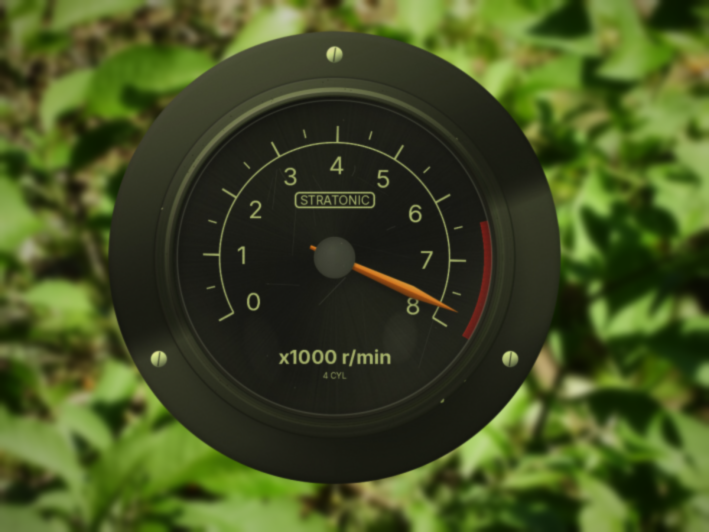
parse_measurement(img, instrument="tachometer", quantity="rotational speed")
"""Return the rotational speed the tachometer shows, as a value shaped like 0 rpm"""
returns 7750 rpm
